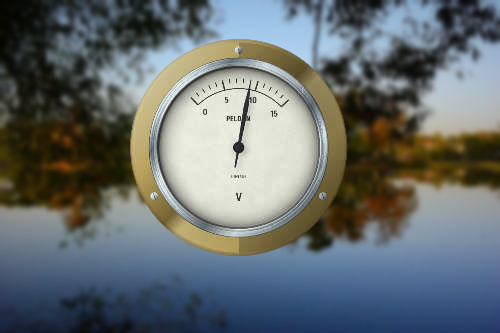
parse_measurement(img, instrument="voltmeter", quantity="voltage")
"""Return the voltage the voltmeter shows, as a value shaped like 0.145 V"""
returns 9 V
